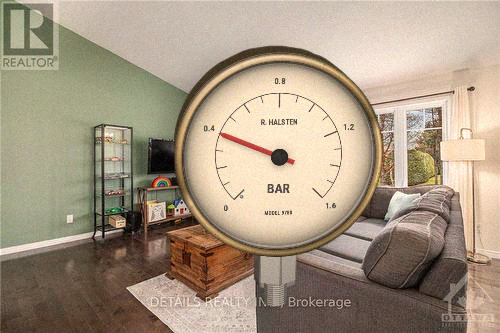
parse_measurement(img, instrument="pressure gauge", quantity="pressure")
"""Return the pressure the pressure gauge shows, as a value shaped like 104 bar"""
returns 0.4 bar
